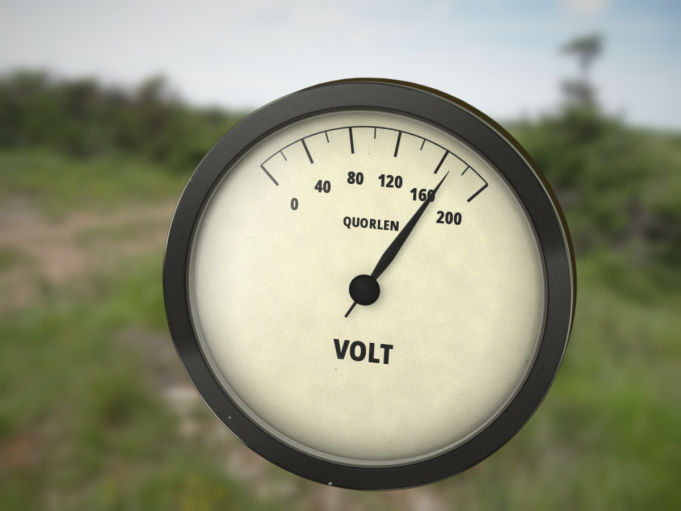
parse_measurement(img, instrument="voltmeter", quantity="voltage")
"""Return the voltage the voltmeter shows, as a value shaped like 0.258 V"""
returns 170 V
